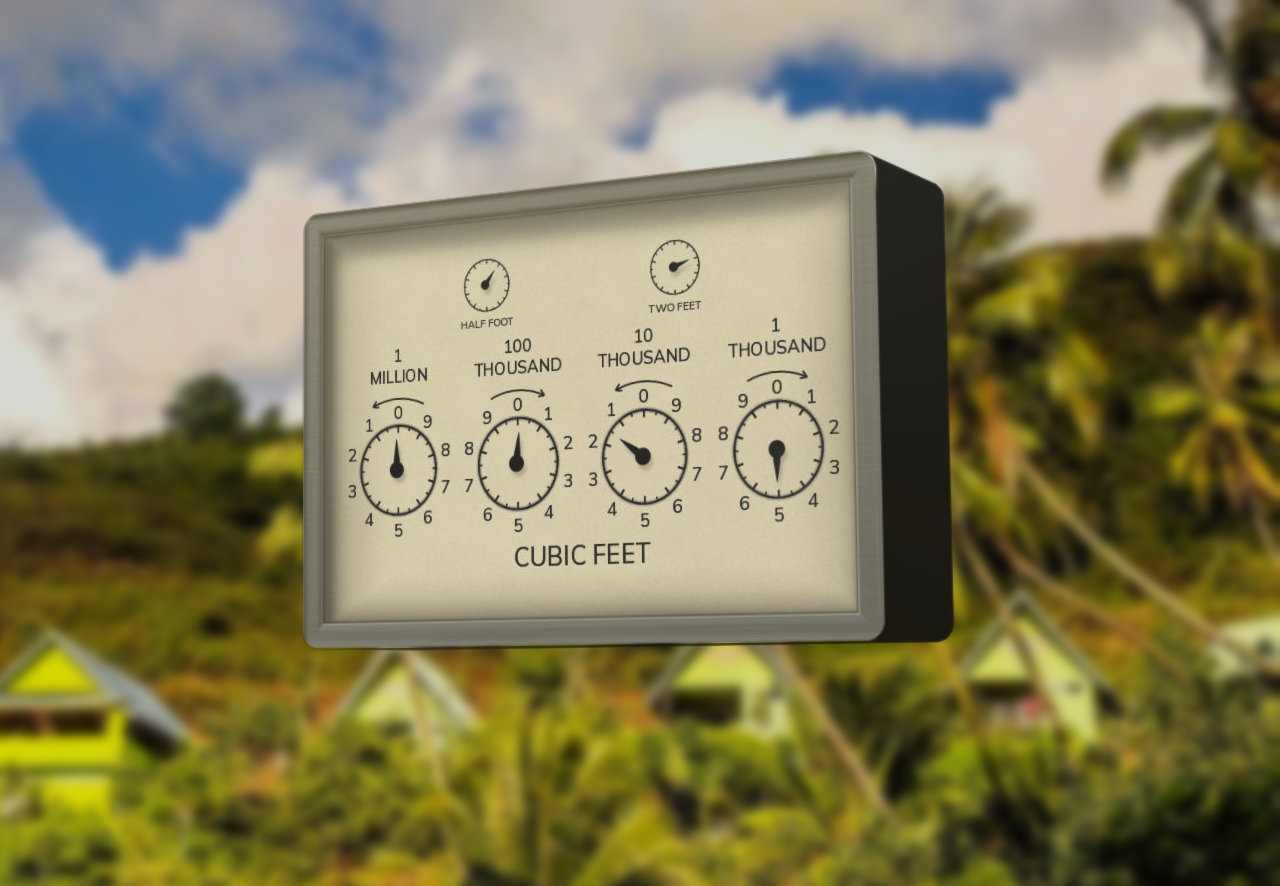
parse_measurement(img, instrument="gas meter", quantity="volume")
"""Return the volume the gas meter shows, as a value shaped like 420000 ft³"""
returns 1500 ft³
